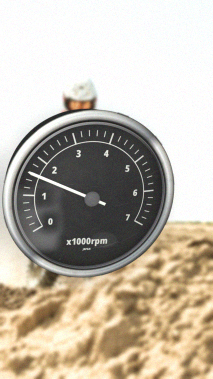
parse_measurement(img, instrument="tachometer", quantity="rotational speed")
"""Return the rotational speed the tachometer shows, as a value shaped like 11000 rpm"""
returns 1600 rpm
